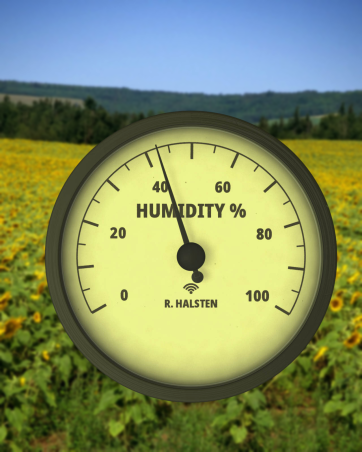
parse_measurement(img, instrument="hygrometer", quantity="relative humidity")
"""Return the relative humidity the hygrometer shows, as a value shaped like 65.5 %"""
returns 42.5 %
